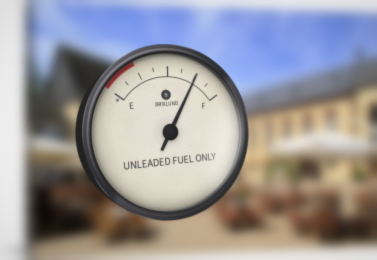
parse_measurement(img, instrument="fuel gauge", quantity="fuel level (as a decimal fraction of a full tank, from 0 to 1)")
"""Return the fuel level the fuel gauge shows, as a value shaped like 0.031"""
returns 0.75
